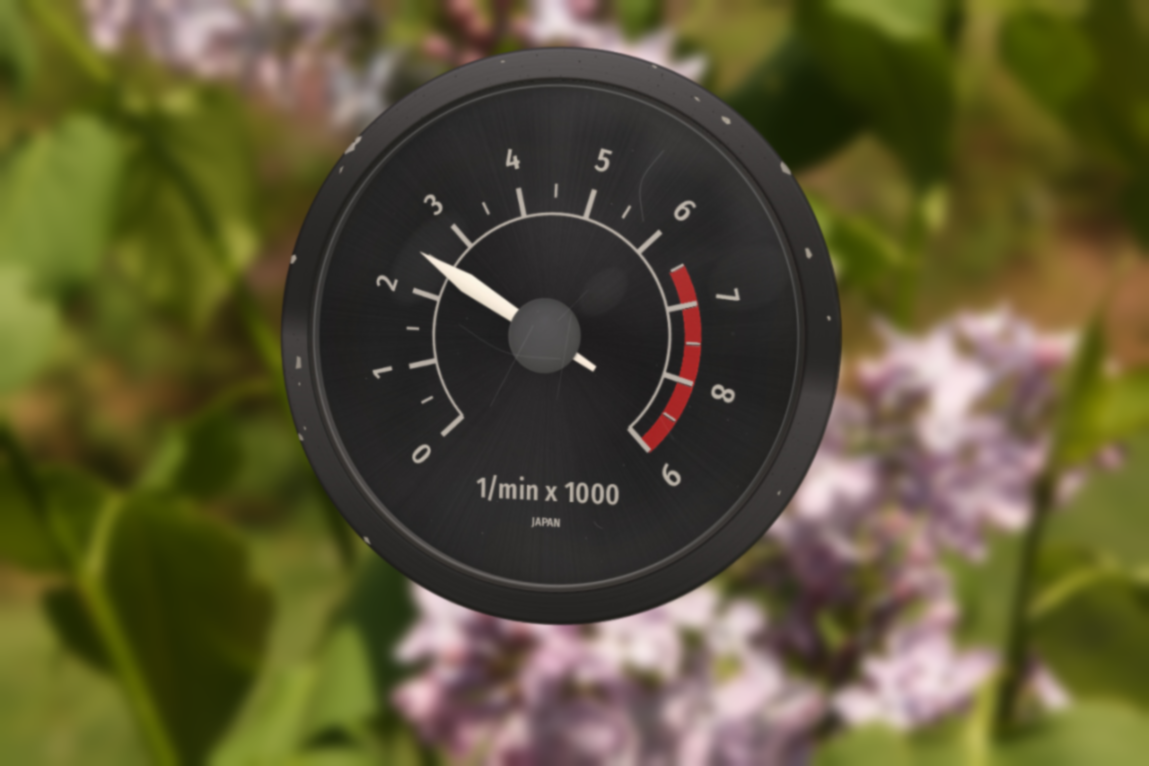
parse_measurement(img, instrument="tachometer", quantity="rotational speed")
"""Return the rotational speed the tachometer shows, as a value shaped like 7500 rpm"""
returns 2500 rpm
